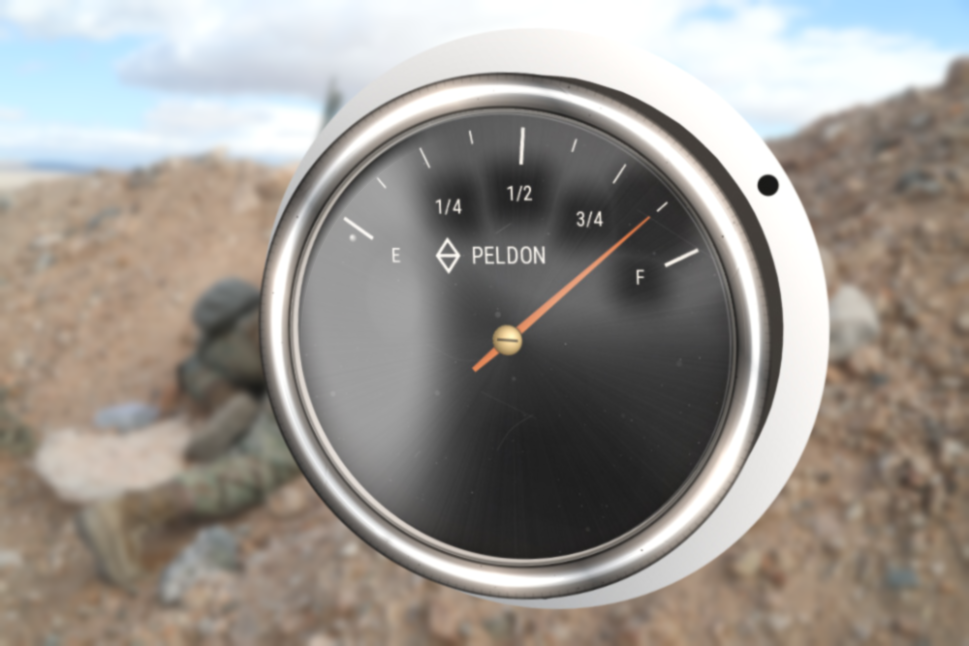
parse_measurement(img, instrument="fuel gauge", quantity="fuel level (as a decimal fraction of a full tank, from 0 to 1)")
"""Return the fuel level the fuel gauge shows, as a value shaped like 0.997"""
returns 0.875
